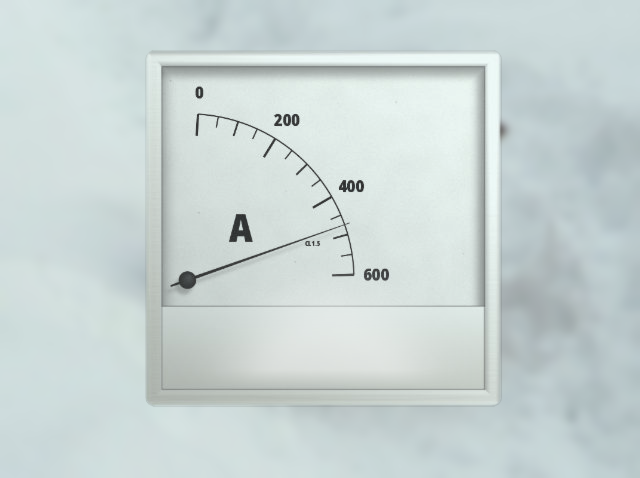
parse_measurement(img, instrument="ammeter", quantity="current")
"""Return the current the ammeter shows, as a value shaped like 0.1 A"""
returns 475 A
